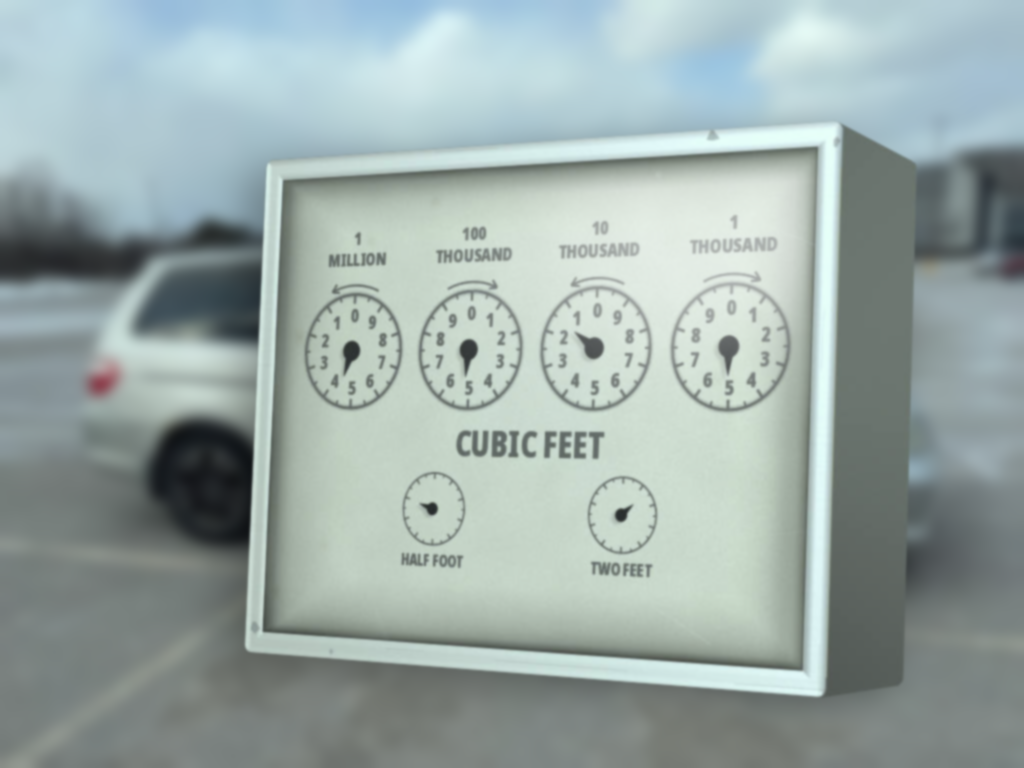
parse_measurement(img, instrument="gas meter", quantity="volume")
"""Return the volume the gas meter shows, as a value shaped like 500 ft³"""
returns 451500 ft³
